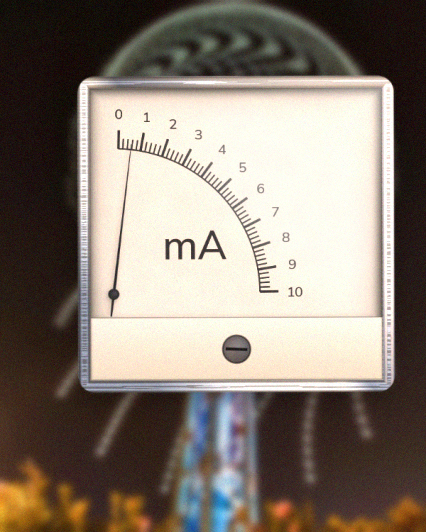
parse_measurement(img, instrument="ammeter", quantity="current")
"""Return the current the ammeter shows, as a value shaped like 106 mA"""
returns 0.6 mA
